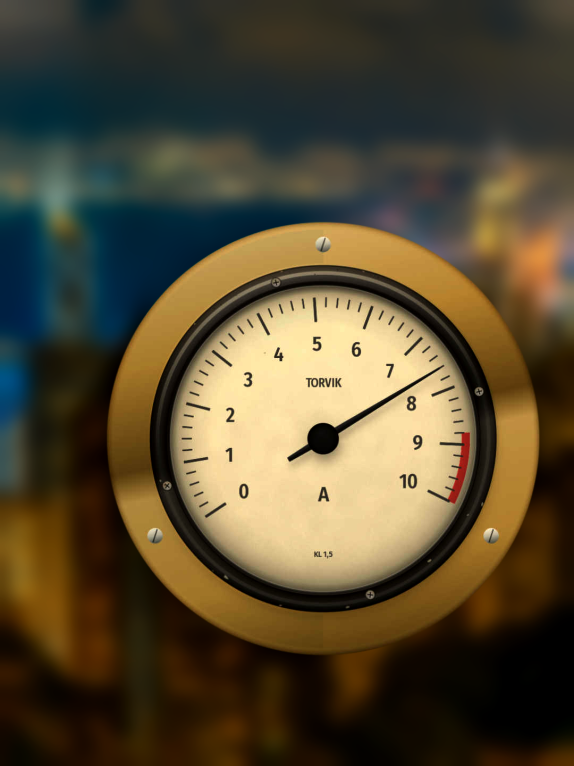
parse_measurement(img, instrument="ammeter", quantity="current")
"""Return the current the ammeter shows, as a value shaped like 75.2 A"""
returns 7.6 A
